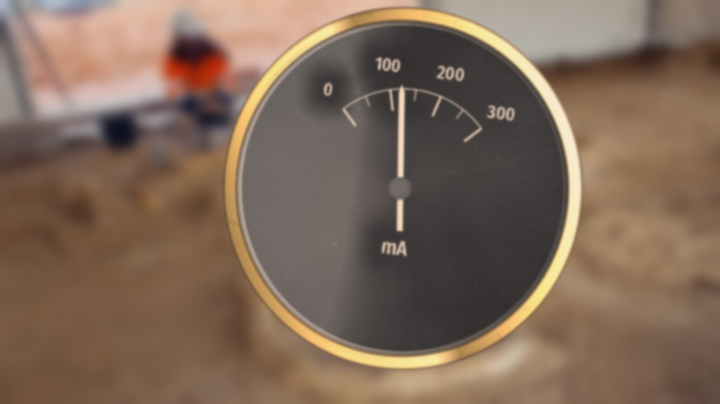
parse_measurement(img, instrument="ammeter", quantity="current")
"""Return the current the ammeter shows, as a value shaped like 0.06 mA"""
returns 125 mA
